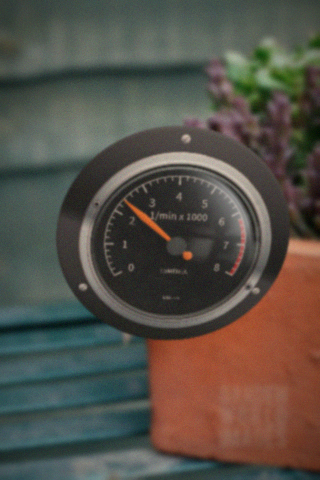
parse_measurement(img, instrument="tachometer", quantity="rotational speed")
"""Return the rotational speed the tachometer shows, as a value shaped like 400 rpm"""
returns 2400 rpm
